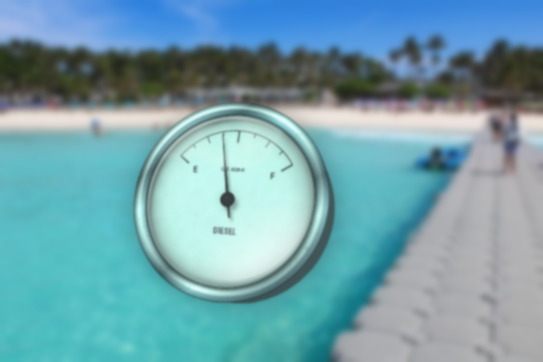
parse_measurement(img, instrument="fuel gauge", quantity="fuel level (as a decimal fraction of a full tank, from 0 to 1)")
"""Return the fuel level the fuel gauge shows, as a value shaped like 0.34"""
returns 0.375
